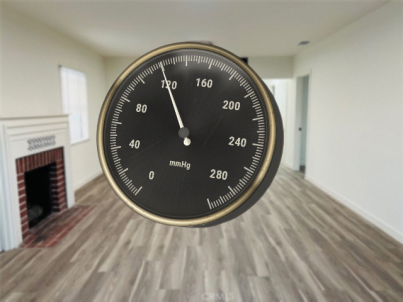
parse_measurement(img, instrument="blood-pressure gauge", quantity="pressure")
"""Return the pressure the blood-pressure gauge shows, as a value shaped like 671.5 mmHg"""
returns 120 mmHg
